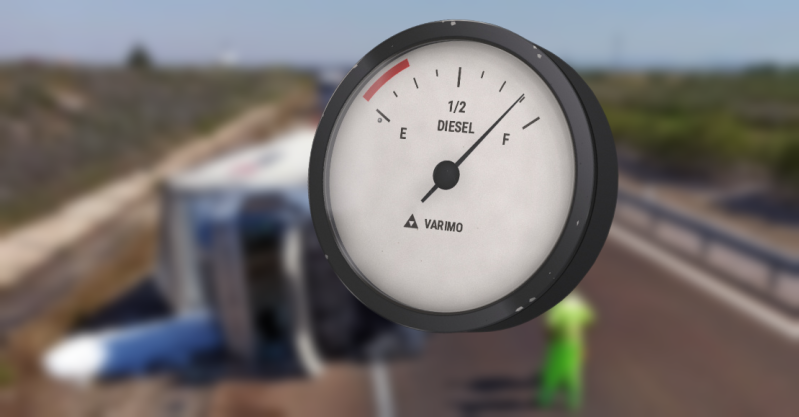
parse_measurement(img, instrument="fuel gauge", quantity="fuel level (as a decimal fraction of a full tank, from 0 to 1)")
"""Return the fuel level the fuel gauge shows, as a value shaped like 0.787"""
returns 0.875
